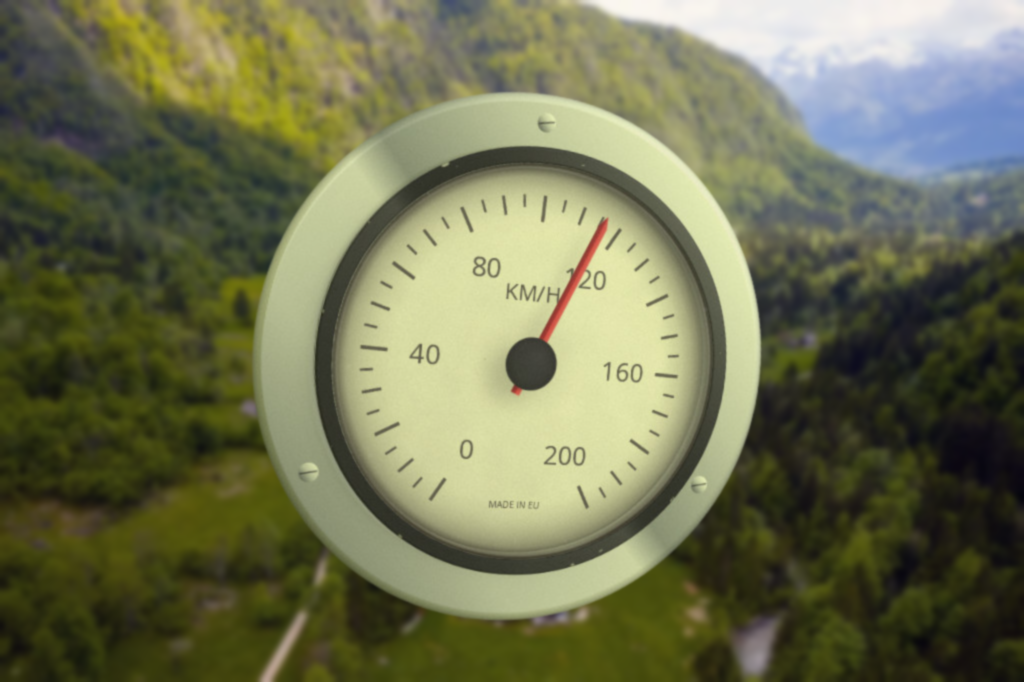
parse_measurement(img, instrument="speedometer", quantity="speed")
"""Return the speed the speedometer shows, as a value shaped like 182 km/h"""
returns 115 km/h
